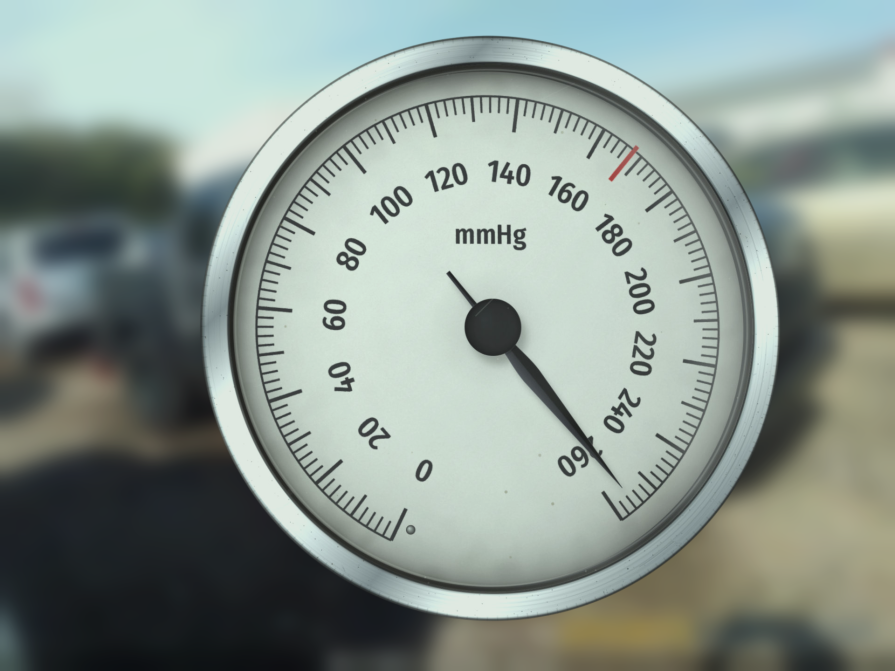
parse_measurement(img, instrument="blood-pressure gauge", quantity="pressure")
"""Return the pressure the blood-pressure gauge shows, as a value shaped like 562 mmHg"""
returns 256 mmHg
